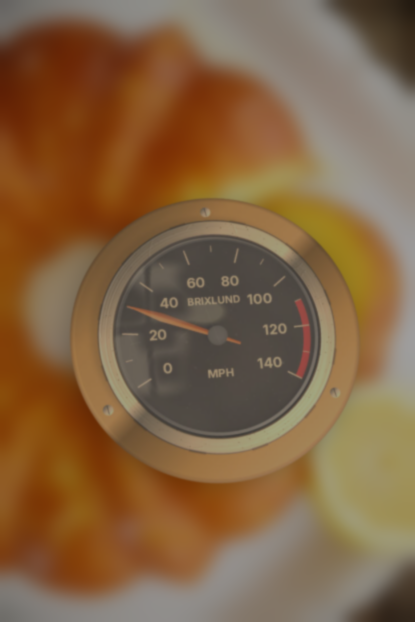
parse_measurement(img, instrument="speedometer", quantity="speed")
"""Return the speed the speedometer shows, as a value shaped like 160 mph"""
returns 30 mph
